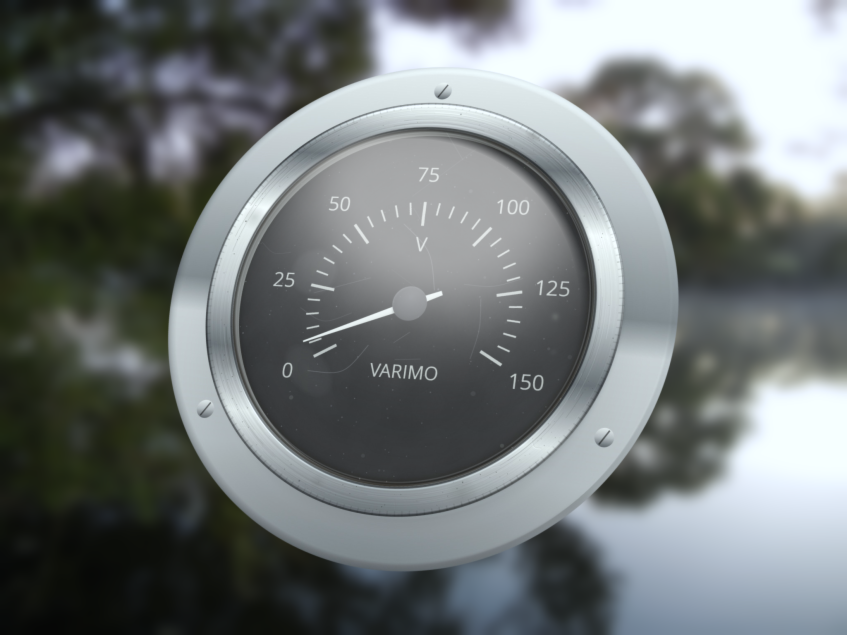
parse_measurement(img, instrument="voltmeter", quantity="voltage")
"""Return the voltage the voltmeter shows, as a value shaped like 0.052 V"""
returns 5 V
